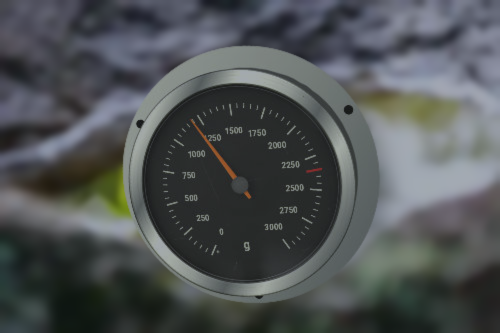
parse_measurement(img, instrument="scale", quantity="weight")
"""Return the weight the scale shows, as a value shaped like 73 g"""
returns 1200 g
